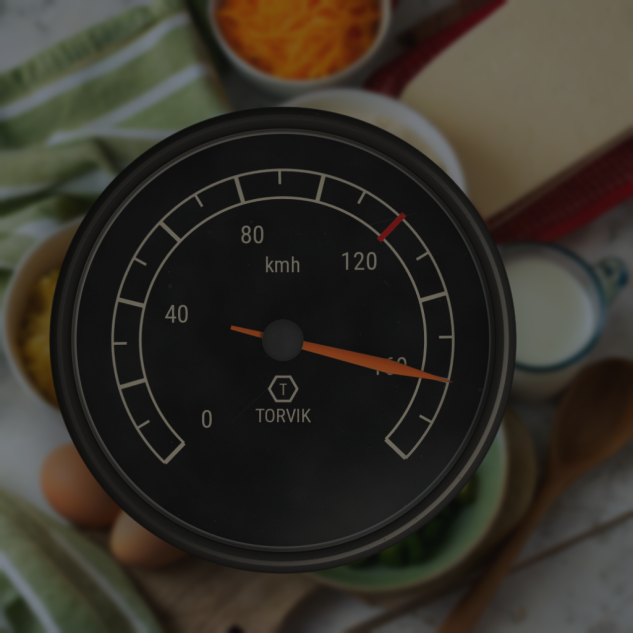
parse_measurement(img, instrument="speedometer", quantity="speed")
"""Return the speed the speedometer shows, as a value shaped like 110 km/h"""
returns 160 km/h
